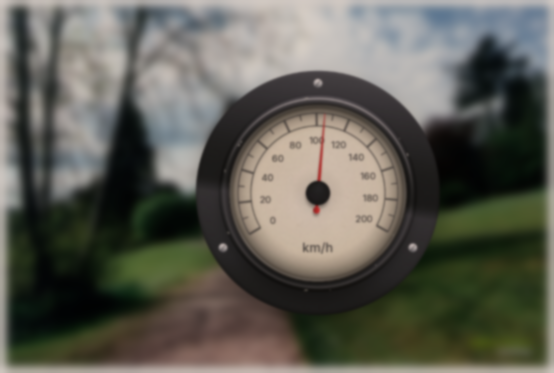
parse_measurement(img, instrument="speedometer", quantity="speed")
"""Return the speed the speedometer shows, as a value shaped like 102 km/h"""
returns 105 km/h
